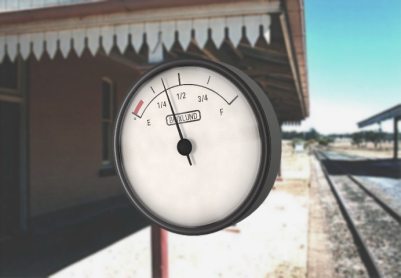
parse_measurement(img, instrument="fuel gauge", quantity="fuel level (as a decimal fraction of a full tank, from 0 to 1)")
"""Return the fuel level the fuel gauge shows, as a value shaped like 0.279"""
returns 0.375
